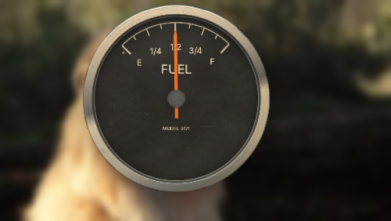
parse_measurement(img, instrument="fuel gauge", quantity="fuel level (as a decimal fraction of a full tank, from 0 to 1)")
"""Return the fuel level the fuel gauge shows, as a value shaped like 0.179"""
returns 0.5
